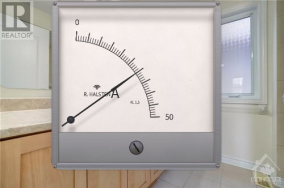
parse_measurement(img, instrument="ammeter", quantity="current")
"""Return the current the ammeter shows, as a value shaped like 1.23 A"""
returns 30 A
